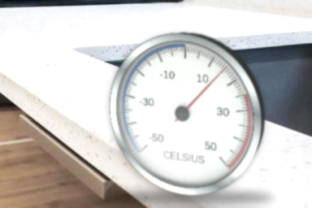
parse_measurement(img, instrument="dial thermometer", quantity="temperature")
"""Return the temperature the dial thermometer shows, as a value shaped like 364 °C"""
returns 15 °C
